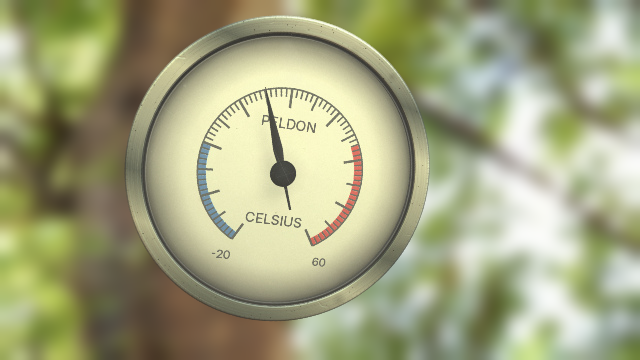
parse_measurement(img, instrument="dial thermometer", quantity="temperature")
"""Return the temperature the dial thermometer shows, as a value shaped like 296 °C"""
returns 15 °C
